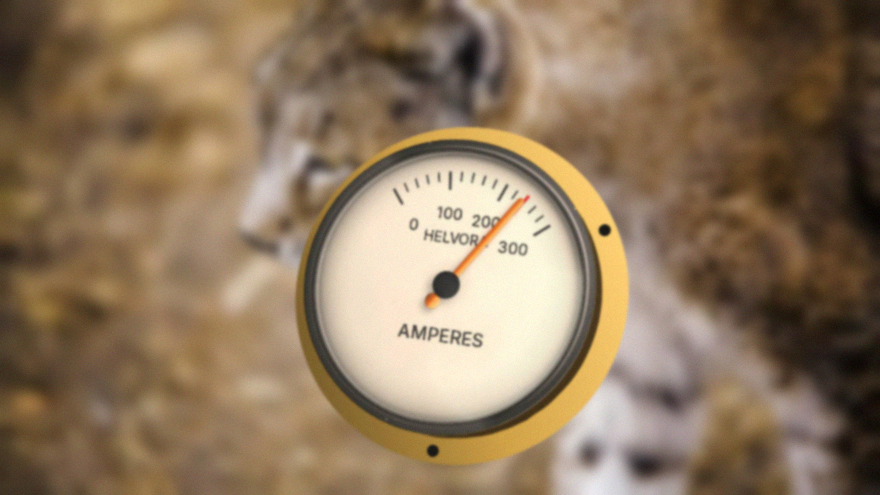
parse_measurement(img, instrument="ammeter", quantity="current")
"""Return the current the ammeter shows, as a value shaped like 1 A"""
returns 240 A
